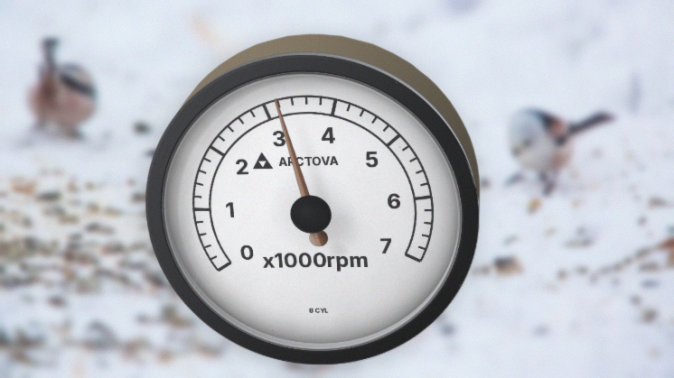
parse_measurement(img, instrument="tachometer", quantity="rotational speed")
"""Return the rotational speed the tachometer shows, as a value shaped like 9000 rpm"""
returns 3200 rpm
